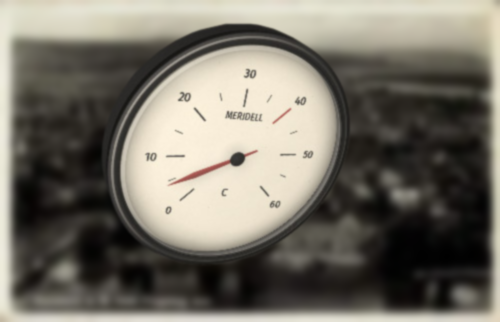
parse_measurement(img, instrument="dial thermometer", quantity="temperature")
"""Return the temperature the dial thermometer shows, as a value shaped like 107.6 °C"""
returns 5 °C
